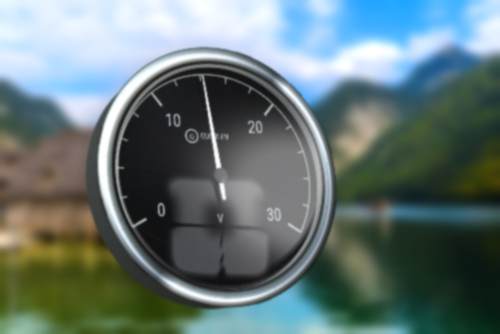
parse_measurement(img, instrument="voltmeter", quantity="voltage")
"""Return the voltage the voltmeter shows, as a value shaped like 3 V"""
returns 14 V
